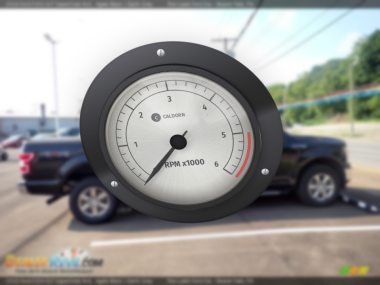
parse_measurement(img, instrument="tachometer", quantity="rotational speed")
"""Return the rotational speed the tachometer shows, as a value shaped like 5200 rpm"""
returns 0 rpm
